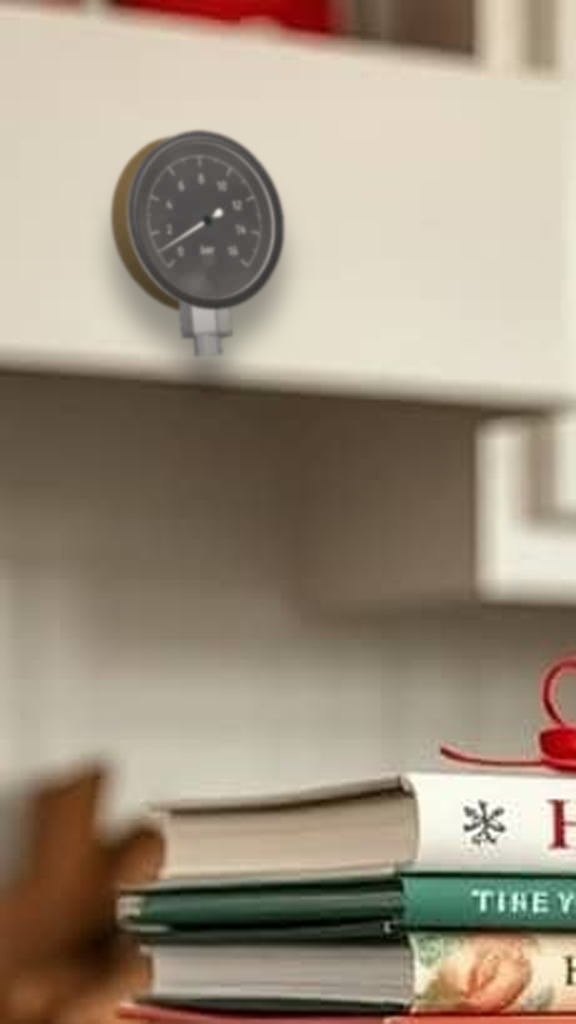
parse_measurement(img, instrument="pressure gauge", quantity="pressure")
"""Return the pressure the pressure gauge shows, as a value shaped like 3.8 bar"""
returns 1 bar
